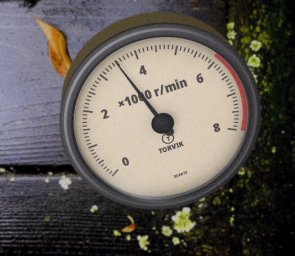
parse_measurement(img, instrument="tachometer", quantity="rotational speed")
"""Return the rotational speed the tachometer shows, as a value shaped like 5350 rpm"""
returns 3500 rpm
